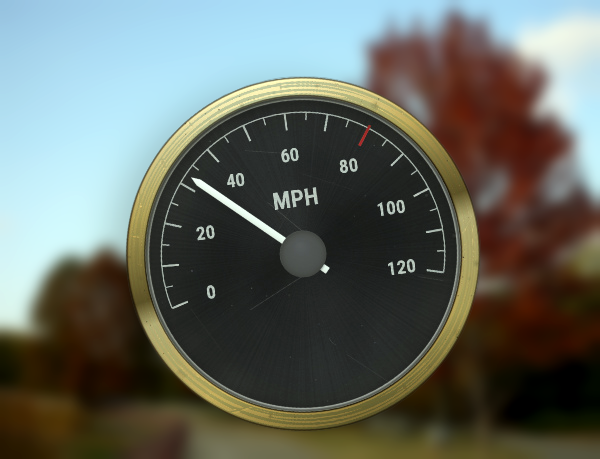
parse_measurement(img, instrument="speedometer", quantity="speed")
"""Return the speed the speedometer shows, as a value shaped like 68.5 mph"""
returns 32.5 mph
